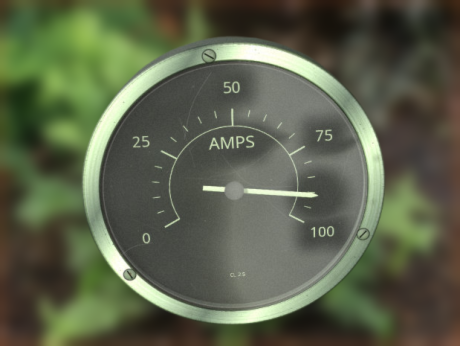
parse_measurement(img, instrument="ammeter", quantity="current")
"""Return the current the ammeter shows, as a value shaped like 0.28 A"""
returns 90 A
